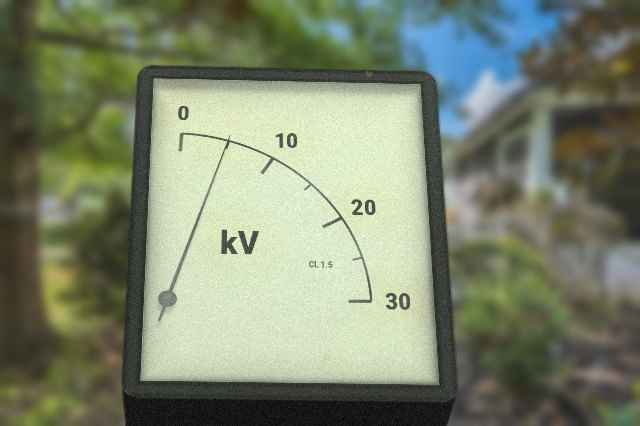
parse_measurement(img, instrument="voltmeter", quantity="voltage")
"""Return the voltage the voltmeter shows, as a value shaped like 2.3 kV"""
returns 5 kV
